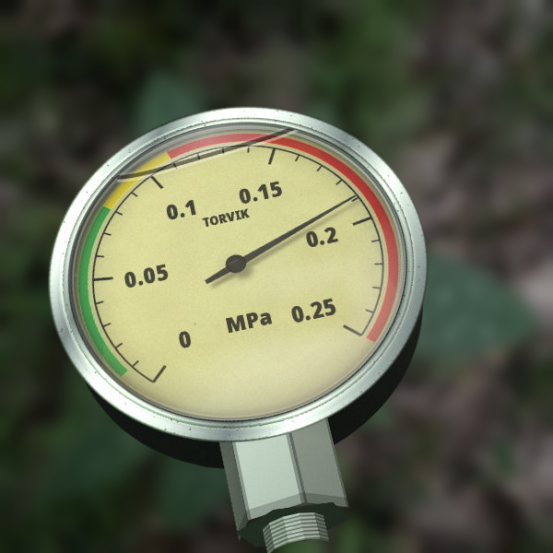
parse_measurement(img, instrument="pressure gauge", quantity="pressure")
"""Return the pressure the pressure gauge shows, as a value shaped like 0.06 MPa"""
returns 0.19 MPa
